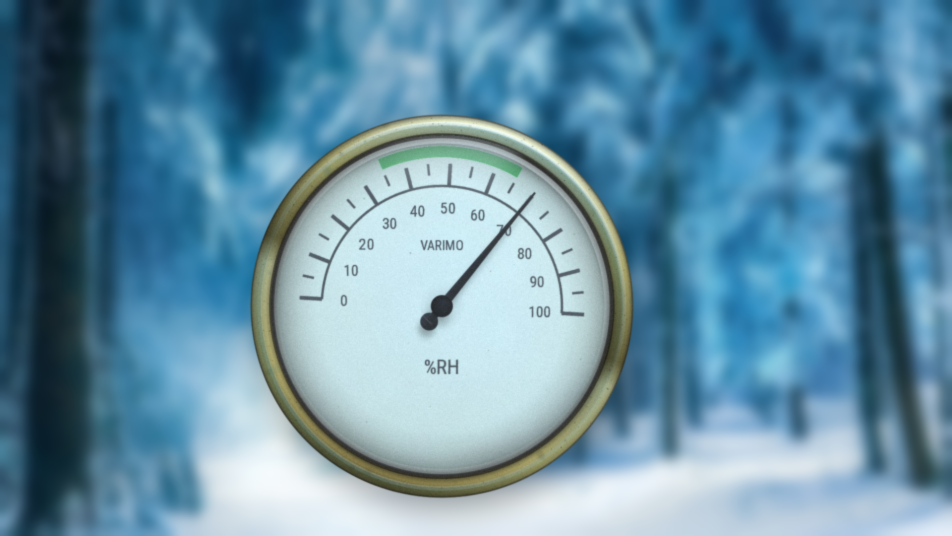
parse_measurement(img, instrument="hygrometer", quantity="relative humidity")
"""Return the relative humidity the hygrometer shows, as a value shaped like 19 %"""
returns 70 %
